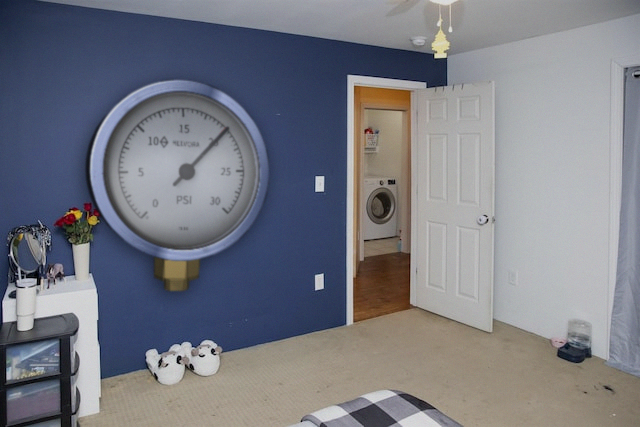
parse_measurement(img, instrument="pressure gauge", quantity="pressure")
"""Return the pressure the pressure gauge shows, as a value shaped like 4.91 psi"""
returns 20 psi
